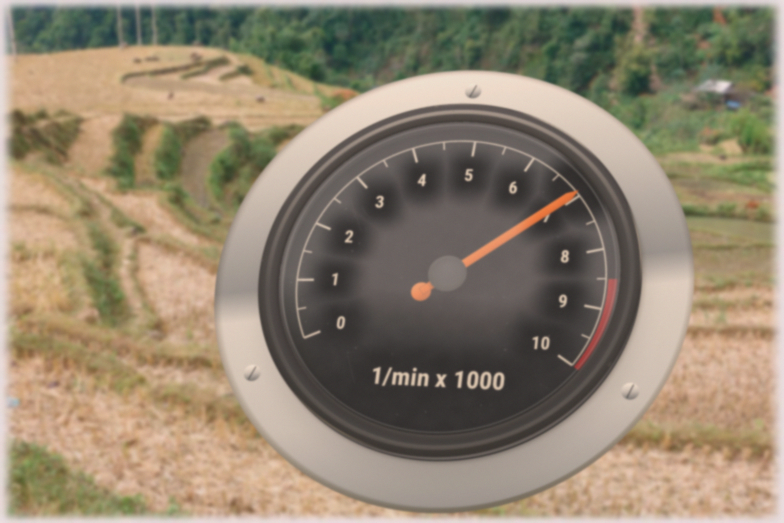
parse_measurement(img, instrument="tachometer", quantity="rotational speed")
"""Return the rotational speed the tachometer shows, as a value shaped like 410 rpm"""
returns 7000 rpm
